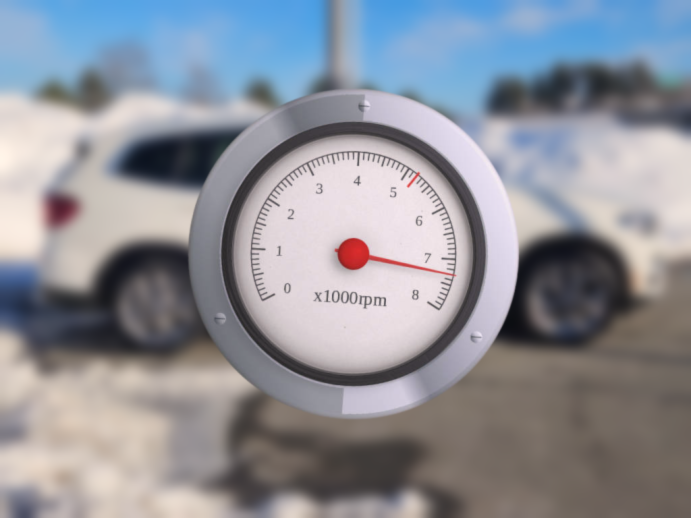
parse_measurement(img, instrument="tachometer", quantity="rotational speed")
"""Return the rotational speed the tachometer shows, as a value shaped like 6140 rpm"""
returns 7300 rpm
